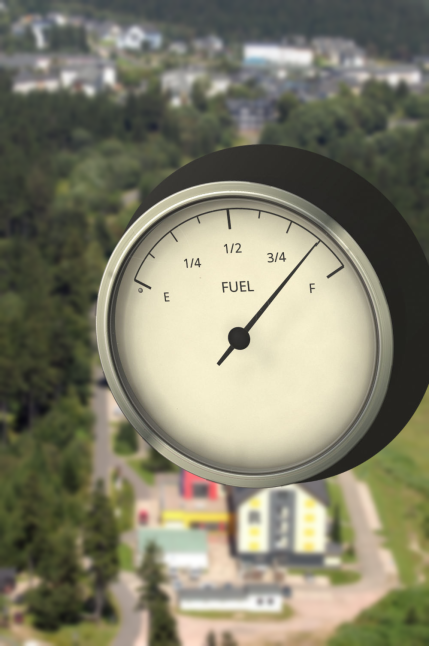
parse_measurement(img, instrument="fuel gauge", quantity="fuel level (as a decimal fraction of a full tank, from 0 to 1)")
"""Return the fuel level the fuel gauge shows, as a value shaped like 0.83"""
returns 0.875
